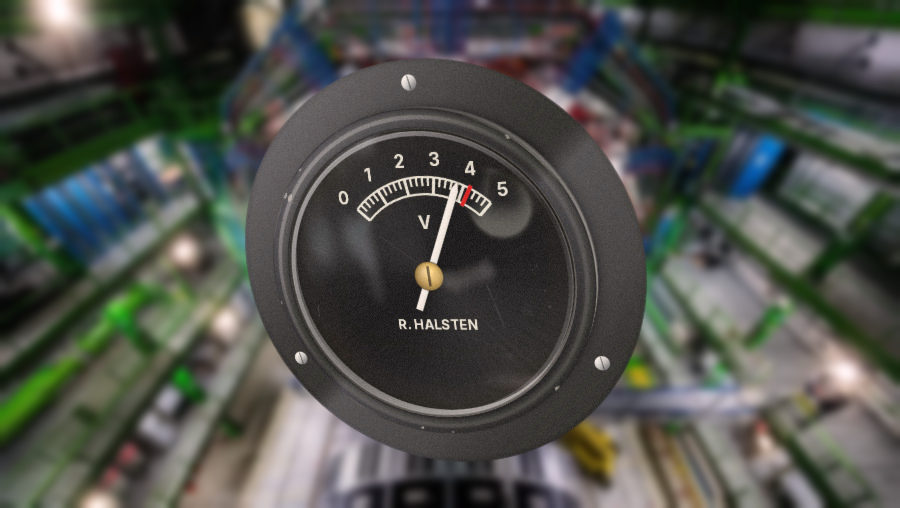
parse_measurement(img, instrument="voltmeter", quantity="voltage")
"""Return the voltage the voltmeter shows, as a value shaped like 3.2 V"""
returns 3.8 V
